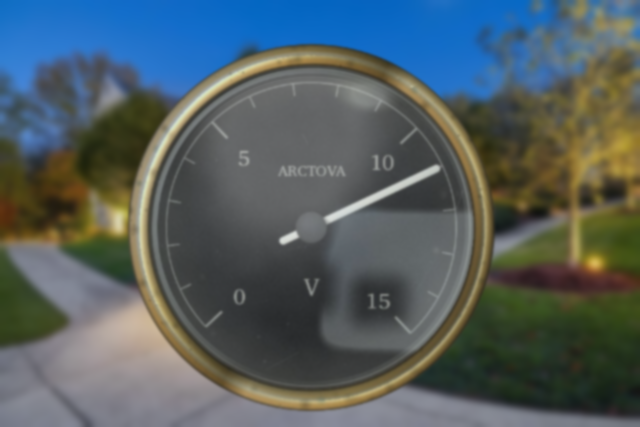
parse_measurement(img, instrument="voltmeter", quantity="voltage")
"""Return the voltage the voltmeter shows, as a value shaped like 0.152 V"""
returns 11 V
